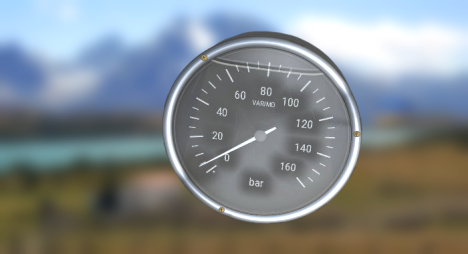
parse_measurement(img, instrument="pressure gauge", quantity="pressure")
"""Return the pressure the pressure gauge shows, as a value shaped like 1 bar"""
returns 5 bar
